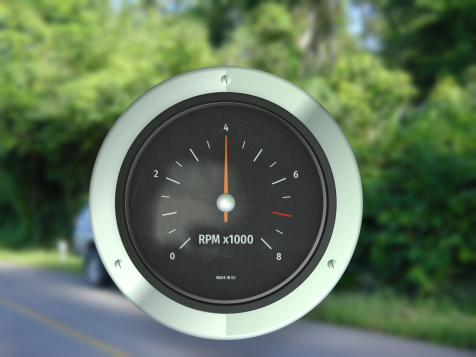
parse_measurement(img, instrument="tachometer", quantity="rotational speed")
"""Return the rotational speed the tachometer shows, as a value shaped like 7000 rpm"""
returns 4000 rpm
